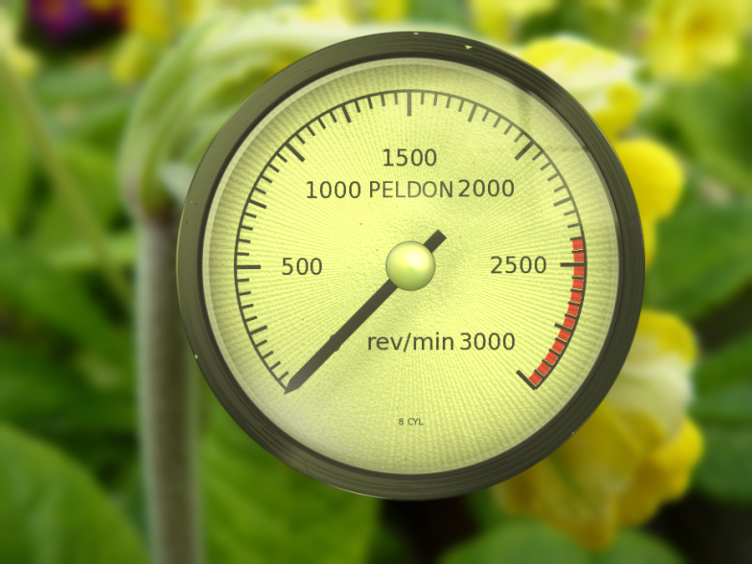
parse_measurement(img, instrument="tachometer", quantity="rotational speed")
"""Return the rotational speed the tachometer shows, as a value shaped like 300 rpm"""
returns 0 rpm
